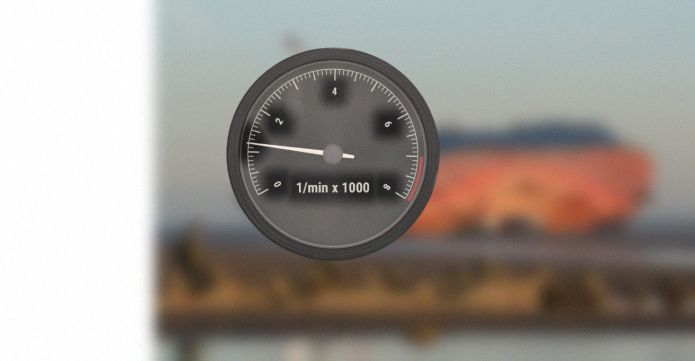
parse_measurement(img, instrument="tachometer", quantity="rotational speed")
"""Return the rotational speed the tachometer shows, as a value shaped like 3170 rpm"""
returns 1200 rpm
